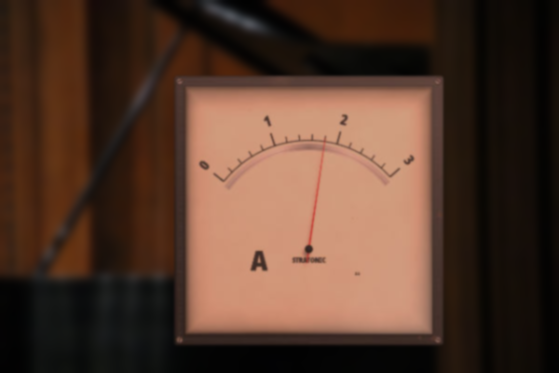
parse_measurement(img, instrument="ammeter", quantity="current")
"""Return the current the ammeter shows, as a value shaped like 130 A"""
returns 1.8 A
